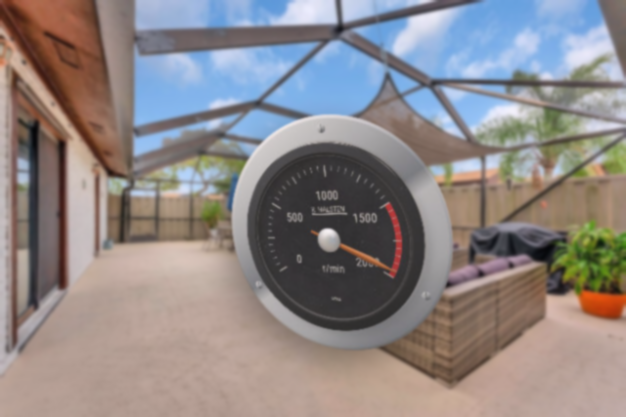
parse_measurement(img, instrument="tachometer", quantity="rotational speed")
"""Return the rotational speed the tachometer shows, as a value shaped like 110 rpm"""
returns 1950 rpm
